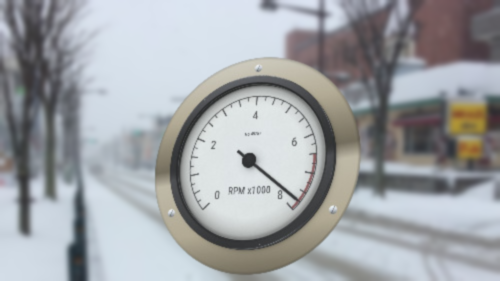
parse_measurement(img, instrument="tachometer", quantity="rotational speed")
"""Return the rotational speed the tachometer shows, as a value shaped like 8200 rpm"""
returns 7750 rpm
